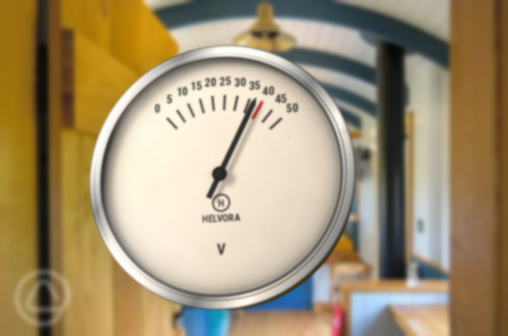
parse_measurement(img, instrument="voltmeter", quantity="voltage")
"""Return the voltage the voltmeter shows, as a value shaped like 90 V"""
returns 37.5 V
